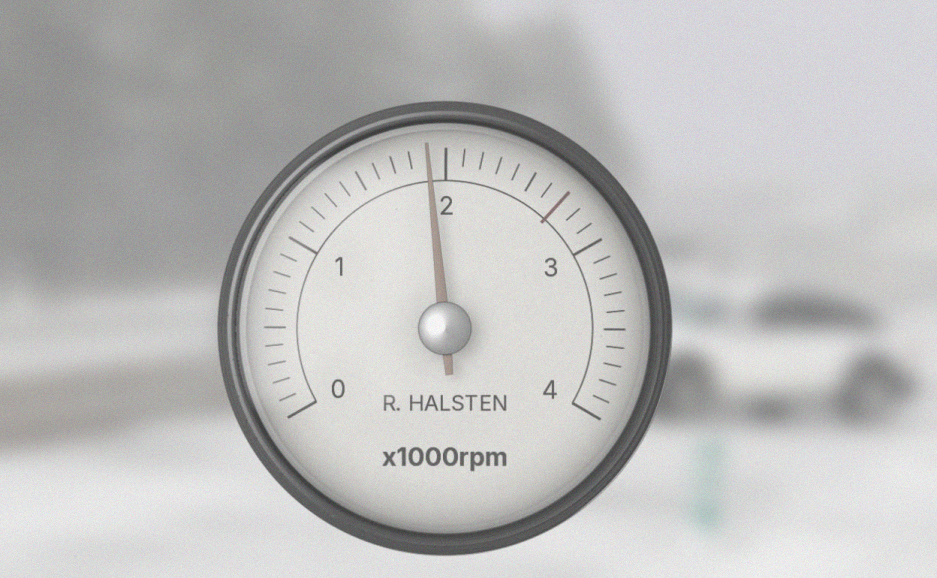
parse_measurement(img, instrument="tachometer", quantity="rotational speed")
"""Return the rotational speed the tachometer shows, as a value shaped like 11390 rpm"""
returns 1900 rpm
